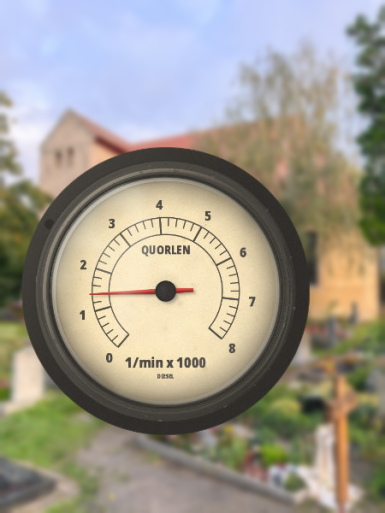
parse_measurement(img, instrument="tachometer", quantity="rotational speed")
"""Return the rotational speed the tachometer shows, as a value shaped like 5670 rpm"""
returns 1400 rpm
